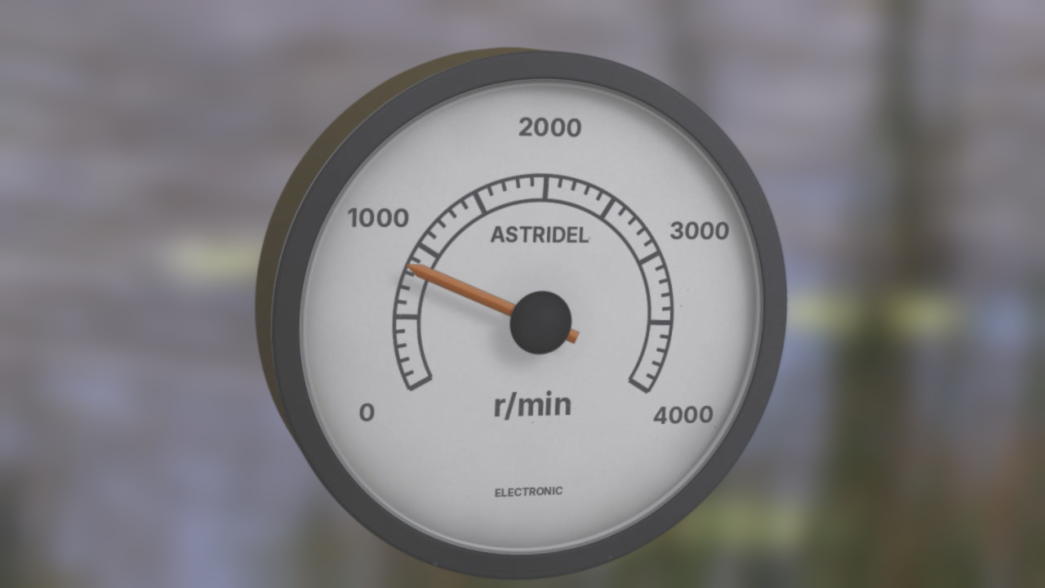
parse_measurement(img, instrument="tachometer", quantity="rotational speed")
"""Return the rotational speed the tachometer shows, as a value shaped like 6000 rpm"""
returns 850 rpm
